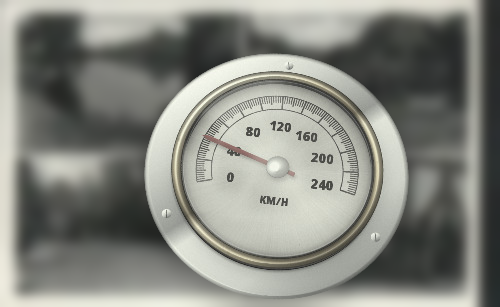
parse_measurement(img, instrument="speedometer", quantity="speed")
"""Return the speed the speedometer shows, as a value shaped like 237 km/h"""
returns 40 km/h
